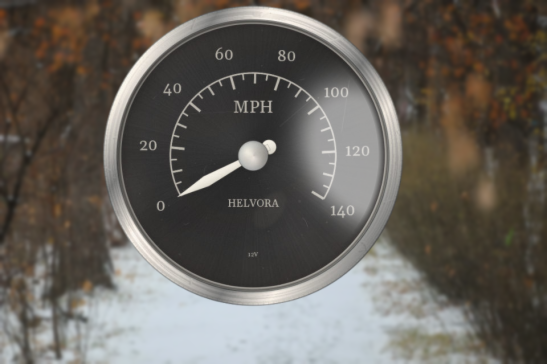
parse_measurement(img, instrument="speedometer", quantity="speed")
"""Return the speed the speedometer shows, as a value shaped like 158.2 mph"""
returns 0 mph
